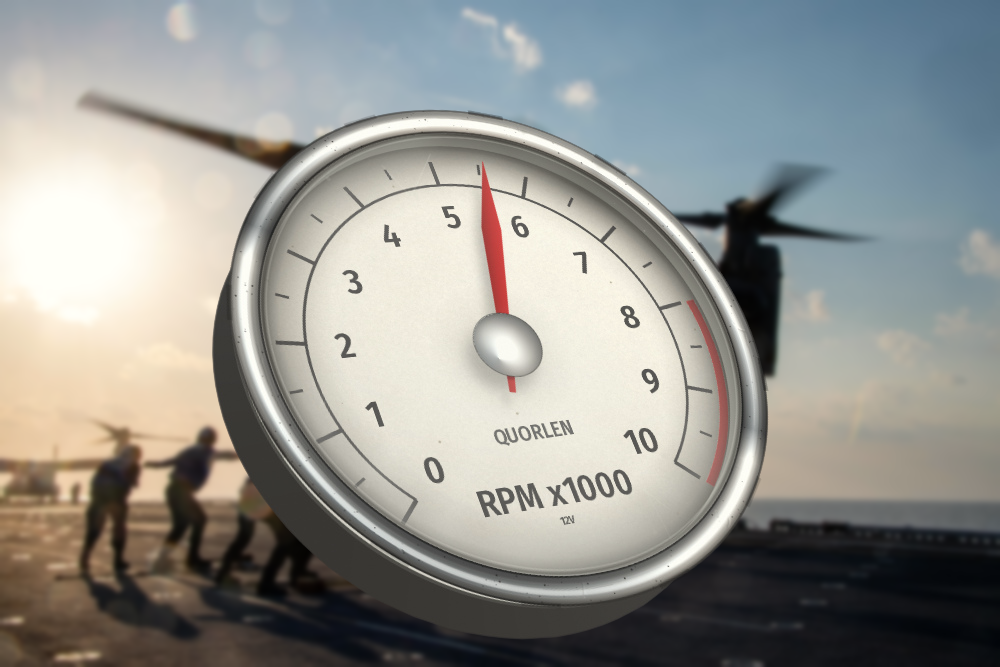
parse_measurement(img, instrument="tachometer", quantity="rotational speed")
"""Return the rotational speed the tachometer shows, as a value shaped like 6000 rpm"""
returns 5500 rpm
